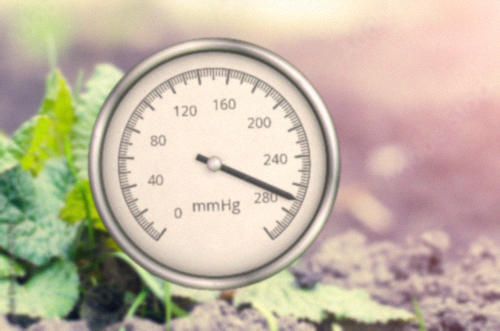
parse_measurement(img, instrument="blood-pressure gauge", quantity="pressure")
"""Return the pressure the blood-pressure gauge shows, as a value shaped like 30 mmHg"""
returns 270 mmHg
